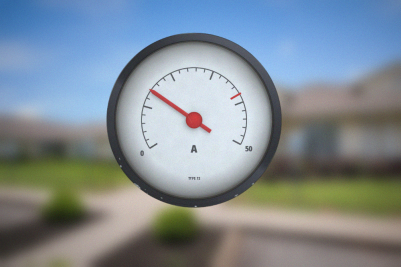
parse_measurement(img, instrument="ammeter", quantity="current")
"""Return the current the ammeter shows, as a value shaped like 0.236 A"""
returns 14 A
